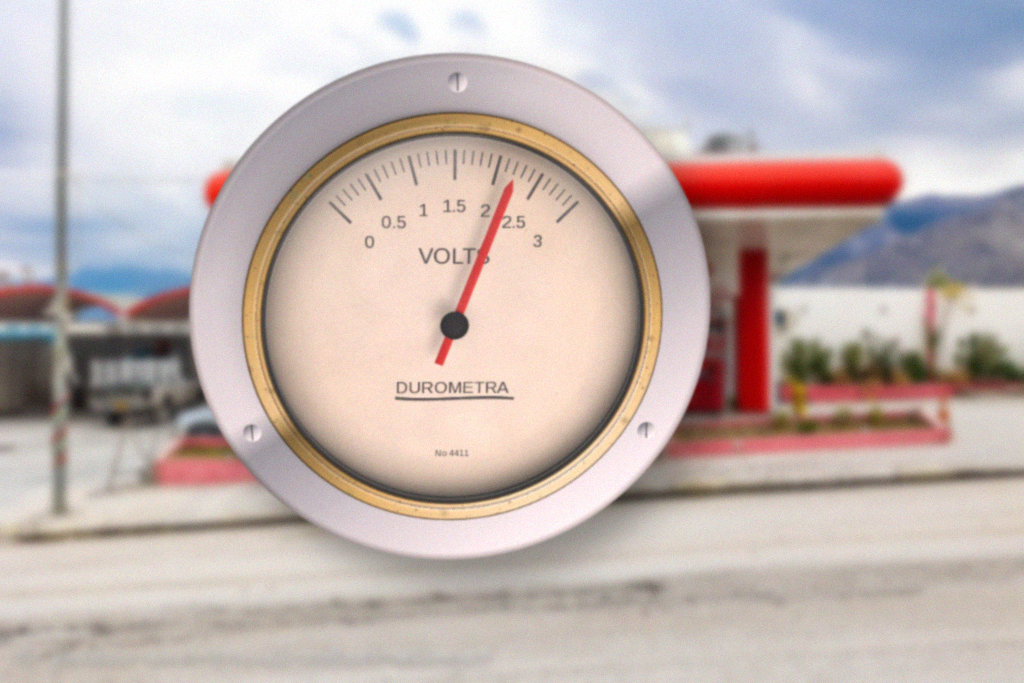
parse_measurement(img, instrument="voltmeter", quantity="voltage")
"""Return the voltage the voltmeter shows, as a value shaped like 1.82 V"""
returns 2.2 V
